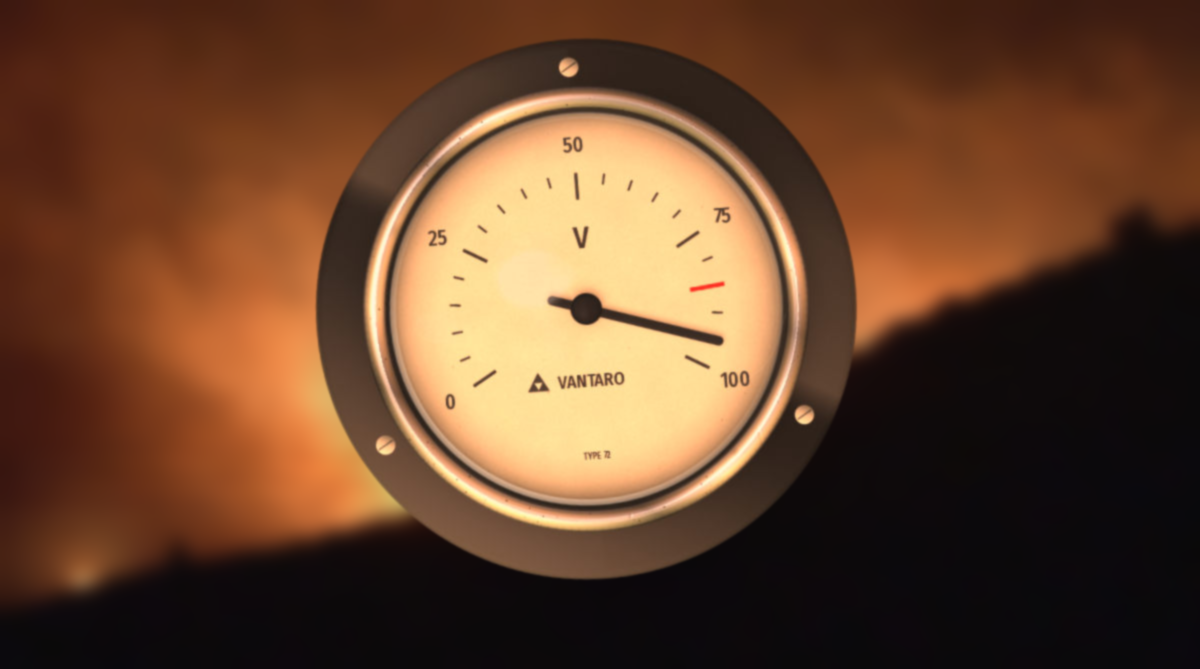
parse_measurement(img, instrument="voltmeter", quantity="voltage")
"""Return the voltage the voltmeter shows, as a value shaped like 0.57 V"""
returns 95 V
